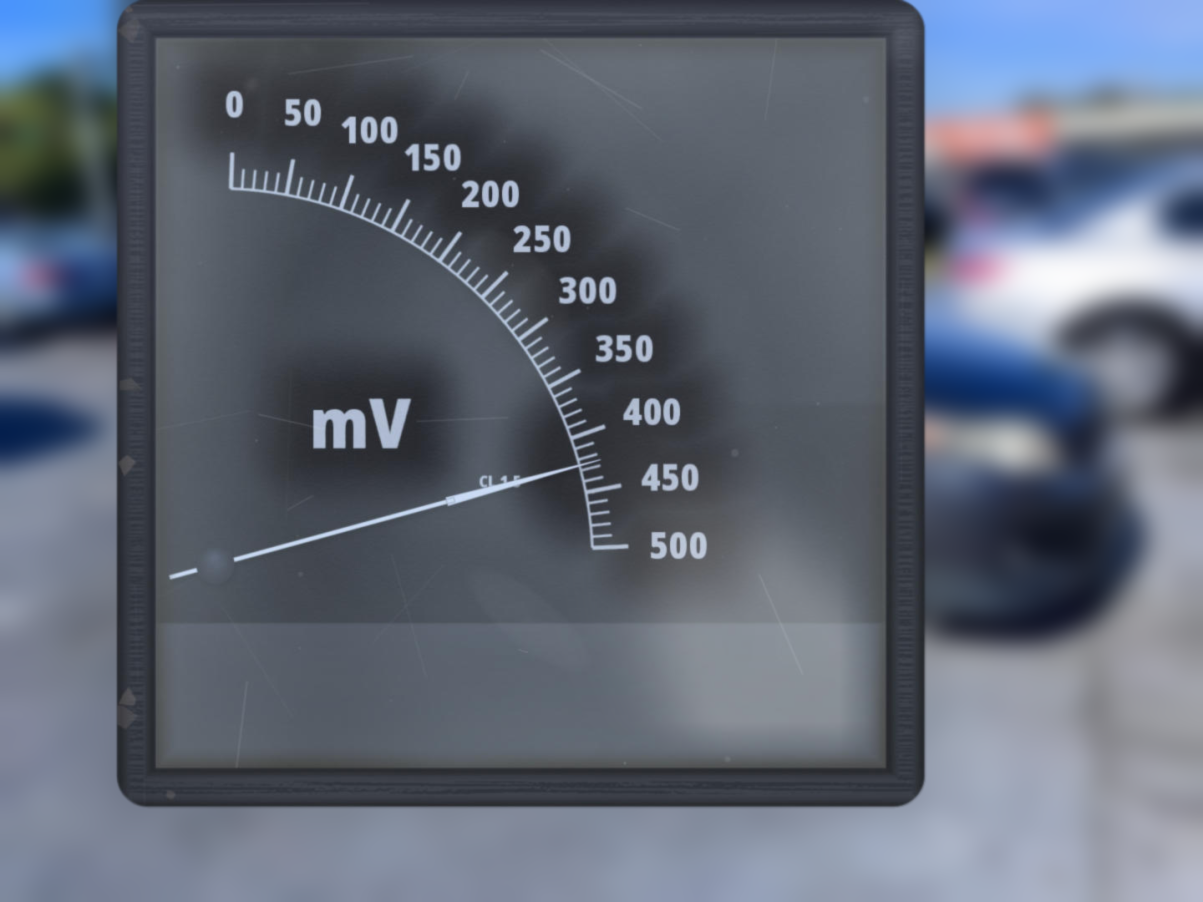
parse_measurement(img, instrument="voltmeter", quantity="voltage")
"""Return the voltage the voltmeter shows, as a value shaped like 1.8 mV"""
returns 425 mV
